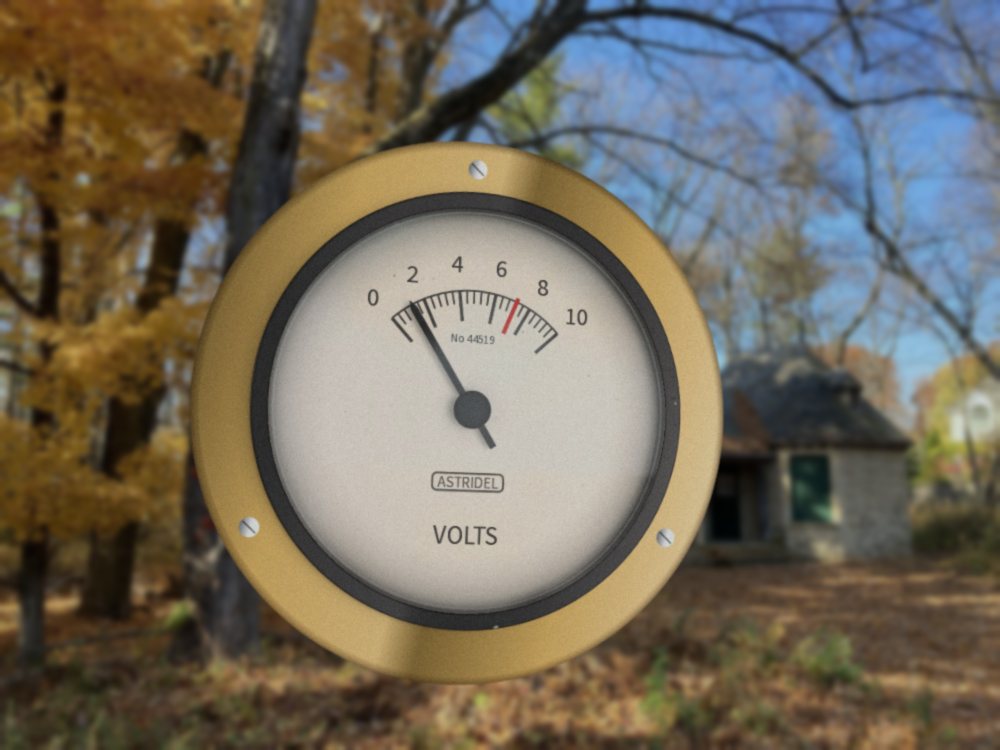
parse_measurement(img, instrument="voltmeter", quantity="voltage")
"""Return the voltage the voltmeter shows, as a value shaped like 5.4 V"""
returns 1.2 V
